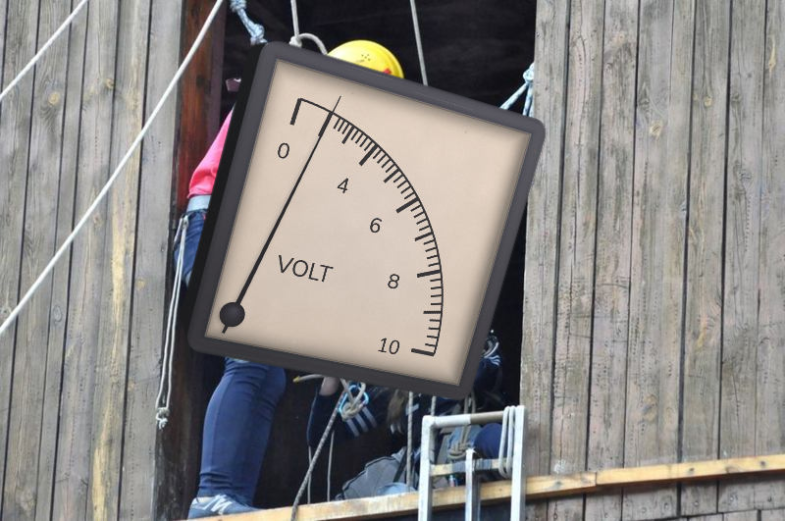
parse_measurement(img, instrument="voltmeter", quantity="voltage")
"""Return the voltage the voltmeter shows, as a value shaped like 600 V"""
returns 2 V
